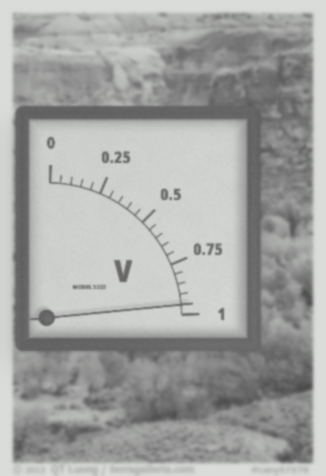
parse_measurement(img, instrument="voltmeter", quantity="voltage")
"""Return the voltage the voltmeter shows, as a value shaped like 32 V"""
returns 0.95 V
